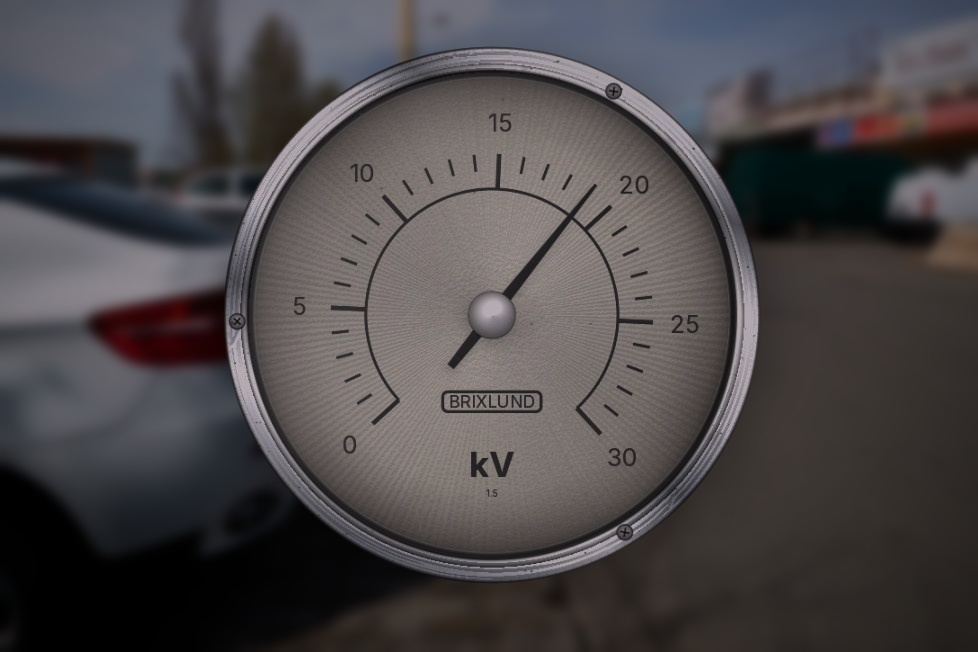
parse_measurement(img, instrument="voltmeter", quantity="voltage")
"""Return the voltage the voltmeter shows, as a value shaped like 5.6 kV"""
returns 19 kV
